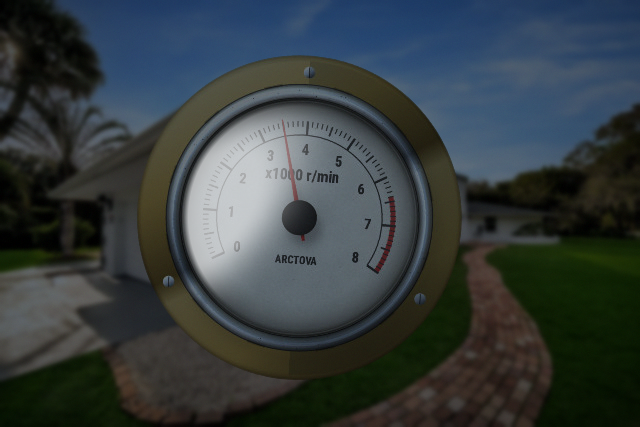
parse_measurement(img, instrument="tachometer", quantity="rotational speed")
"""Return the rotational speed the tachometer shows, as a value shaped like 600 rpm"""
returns 3500 rpm
